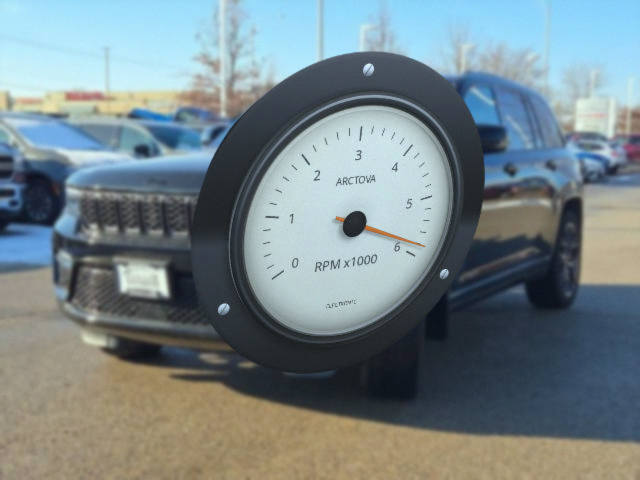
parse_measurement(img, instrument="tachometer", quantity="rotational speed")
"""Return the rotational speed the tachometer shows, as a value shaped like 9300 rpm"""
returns 5800 rpm
